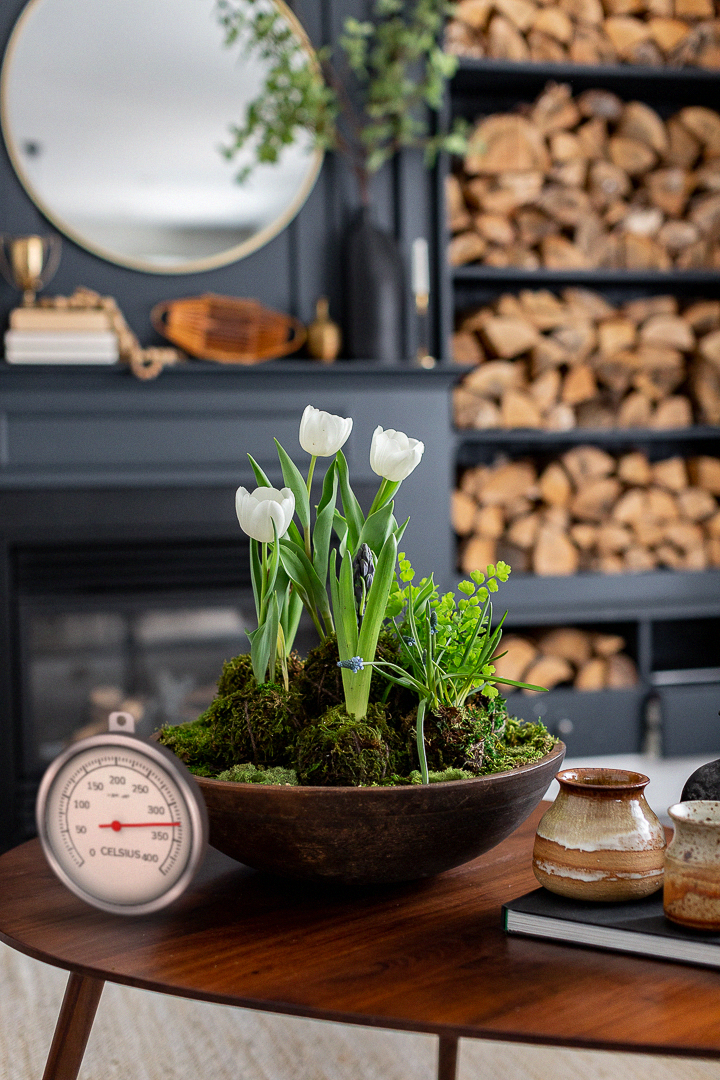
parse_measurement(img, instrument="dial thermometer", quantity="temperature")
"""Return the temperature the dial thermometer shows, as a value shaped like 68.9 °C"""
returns 325 °C
